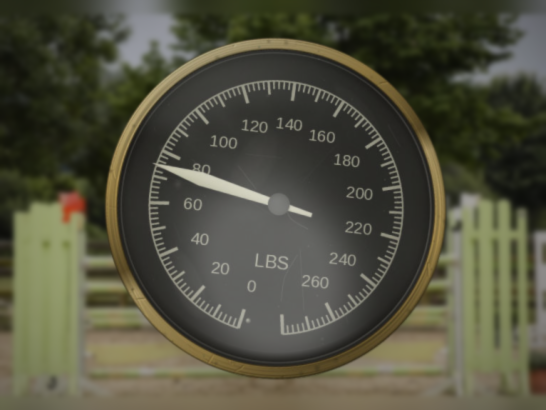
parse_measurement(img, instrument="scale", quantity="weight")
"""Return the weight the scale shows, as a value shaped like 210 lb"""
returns 74 lb
